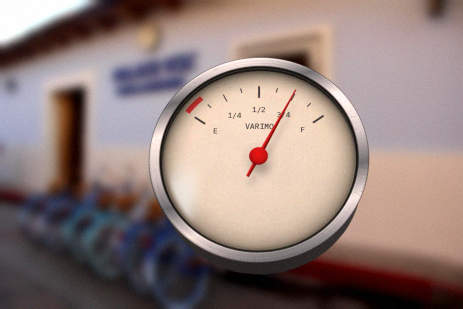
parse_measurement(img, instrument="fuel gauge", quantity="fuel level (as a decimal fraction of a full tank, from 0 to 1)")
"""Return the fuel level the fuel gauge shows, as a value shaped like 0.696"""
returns 0.75
